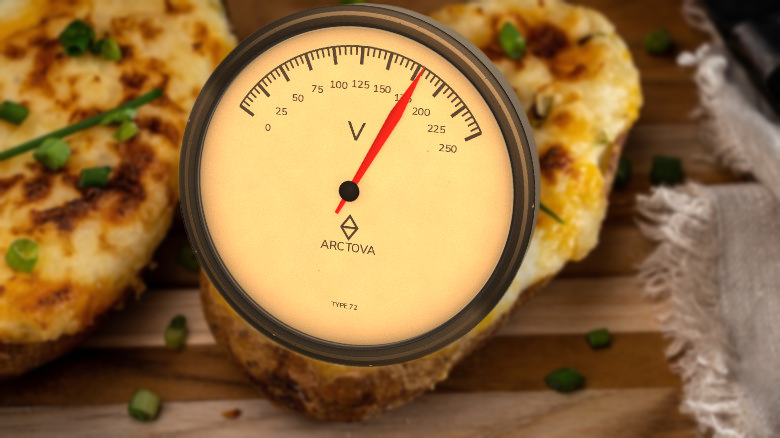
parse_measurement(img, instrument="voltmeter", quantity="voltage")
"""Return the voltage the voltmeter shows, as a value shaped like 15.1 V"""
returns 180 V
